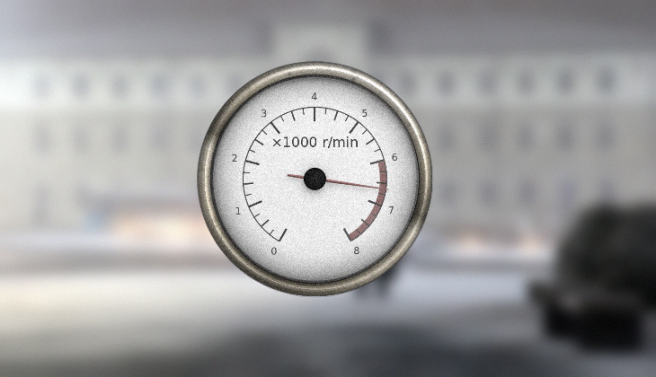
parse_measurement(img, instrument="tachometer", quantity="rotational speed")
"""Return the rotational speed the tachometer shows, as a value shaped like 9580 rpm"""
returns 6625 rpm
